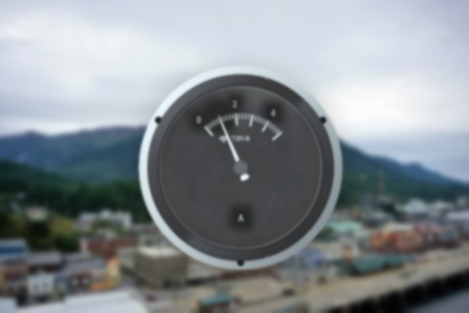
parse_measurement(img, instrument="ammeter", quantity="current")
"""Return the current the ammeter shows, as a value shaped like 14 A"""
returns 1 A
